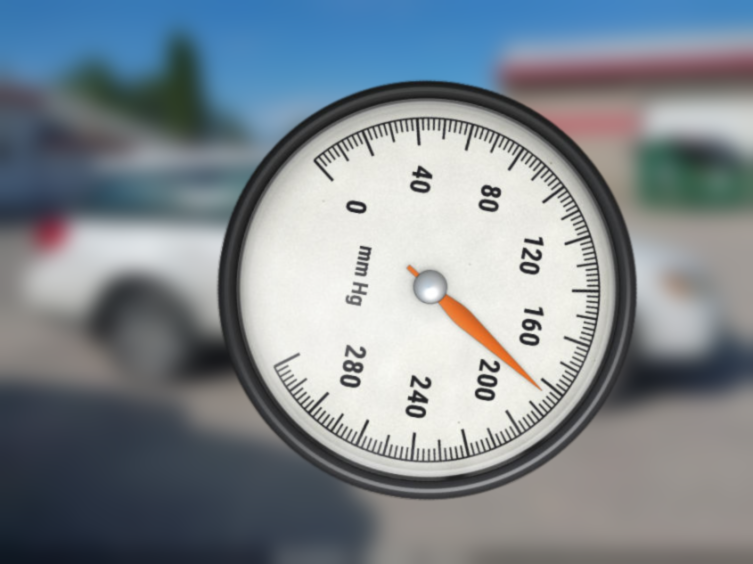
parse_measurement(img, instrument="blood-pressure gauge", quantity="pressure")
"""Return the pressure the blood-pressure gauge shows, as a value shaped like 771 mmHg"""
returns 184 mmHg
